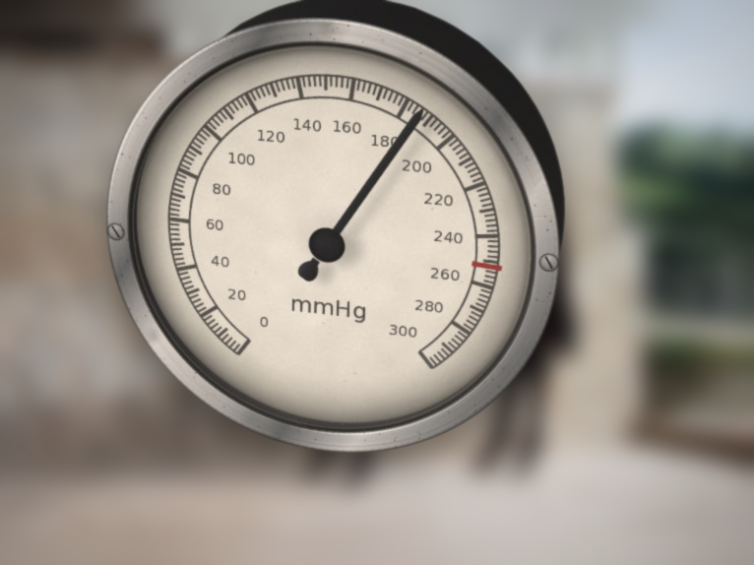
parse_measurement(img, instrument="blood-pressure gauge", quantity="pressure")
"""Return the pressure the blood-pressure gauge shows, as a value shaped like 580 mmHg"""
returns 186 mmHg
